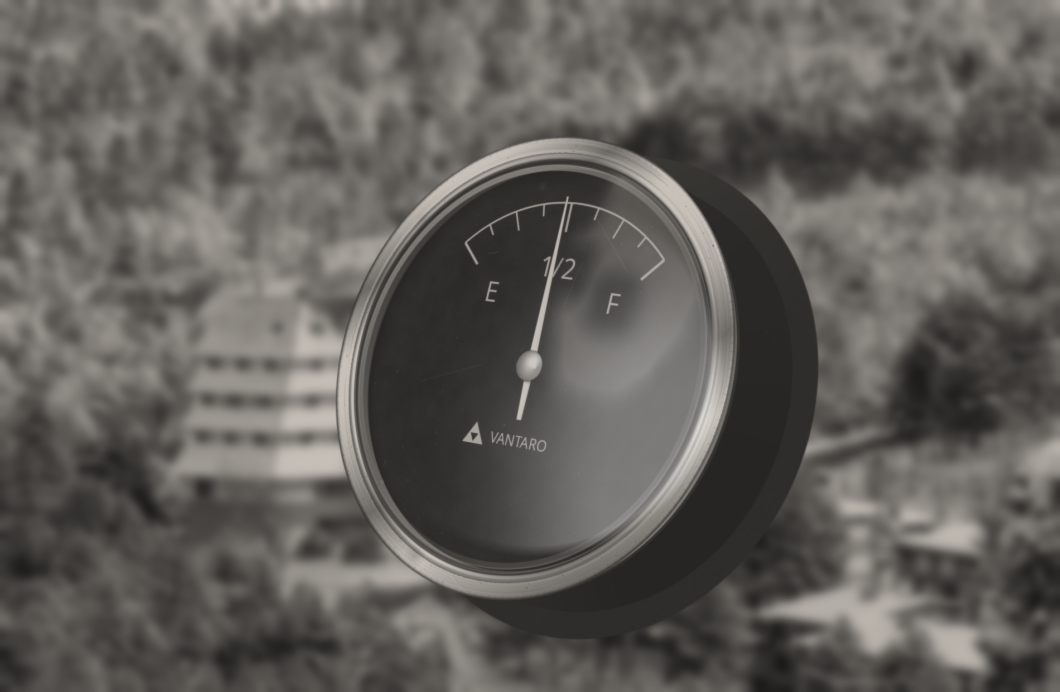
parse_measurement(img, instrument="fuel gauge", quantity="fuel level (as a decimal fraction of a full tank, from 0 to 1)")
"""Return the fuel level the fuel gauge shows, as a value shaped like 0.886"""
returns 0.5
